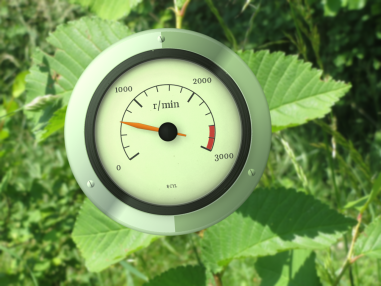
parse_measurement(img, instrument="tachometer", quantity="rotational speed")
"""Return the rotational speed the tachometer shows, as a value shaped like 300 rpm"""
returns 600 rpm
